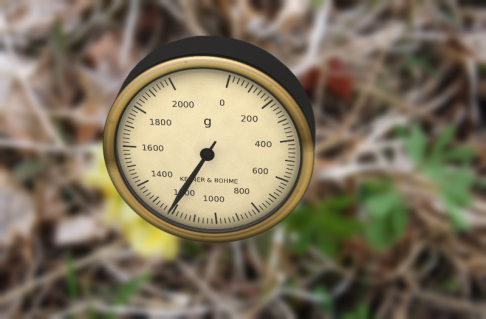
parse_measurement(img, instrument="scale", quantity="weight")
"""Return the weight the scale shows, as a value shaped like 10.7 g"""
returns 1220 g
